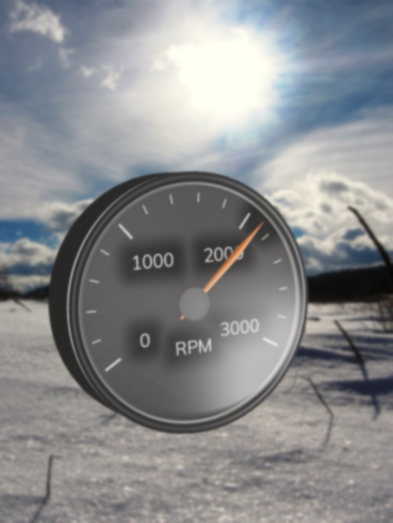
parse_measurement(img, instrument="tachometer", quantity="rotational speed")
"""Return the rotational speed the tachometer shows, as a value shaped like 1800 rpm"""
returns 2100 rpm
